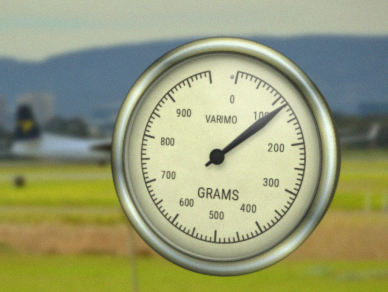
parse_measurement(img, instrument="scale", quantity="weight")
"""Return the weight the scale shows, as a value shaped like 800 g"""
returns 120 g
